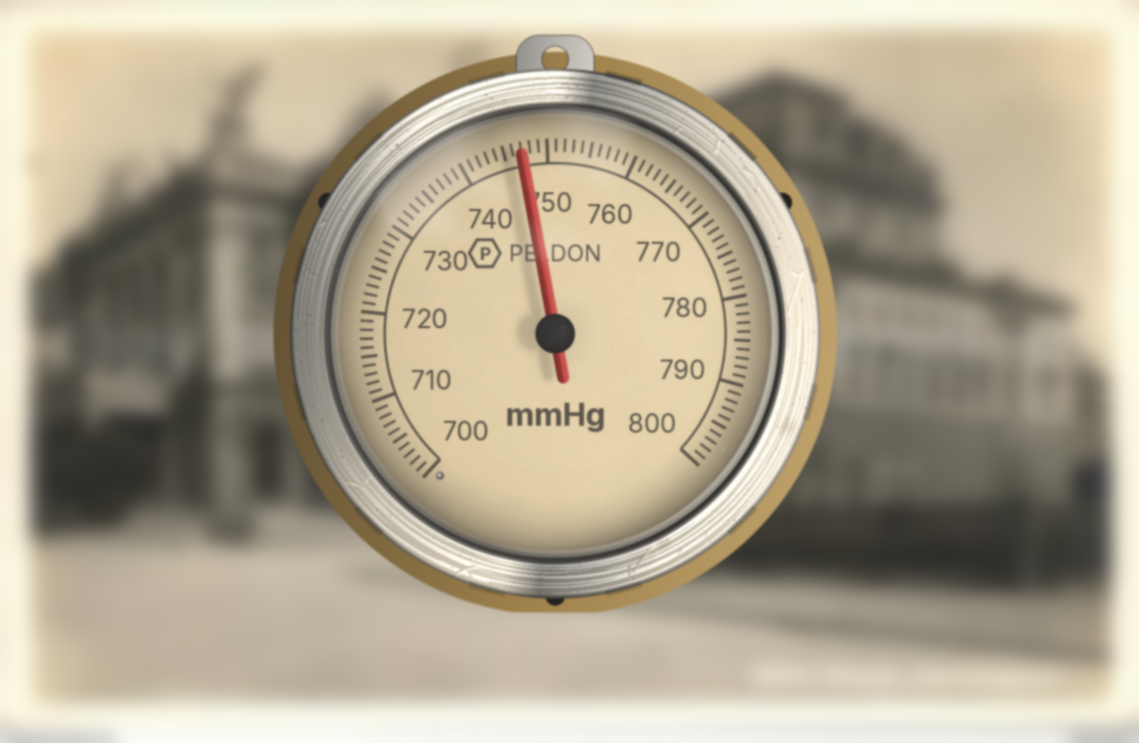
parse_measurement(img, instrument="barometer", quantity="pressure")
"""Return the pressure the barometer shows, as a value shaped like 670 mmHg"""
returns 747 mmHg
